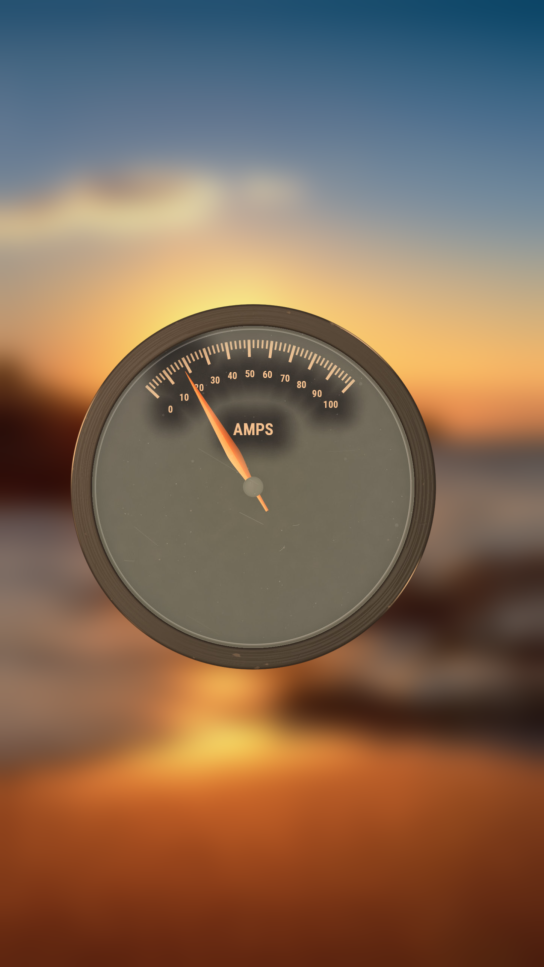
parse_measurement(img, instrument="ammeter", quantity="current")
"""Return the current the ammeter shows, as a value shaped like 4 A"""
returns 18 A
